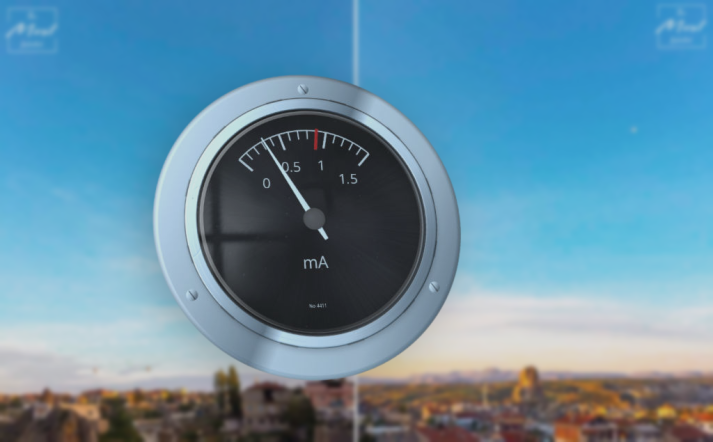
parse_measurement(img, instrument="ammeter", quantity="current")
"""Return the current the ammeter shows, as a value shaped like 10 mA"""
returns 0.3 mA
